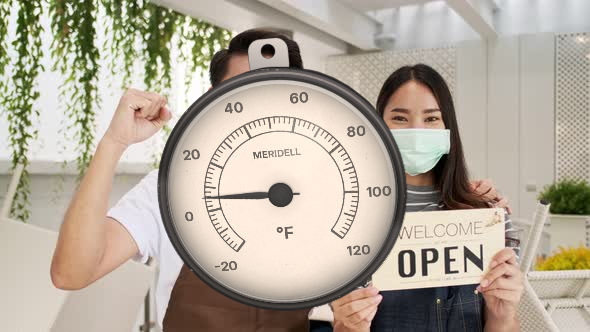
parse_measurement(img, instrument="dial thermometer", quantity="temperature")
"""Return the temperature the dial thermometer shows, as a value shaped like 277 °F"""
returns 6 °F
